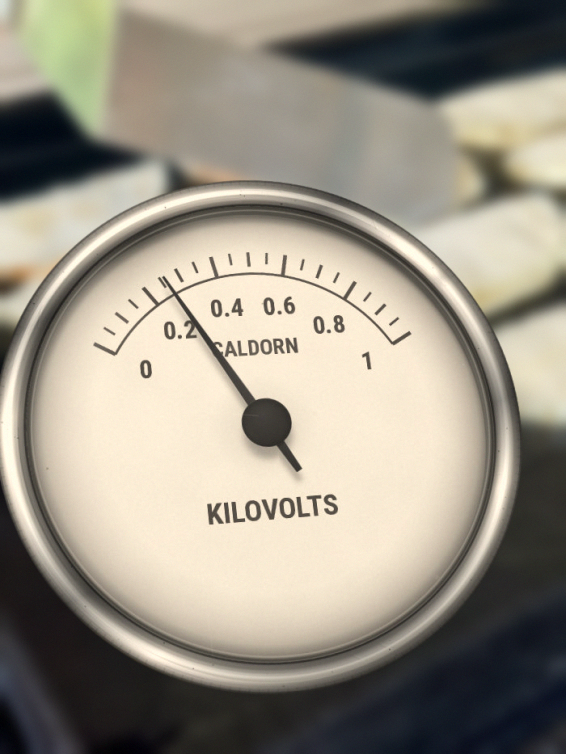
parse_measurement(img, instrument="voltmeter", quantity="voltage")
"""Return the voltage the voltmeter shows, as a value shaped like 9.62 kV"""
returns 0.25 kV
